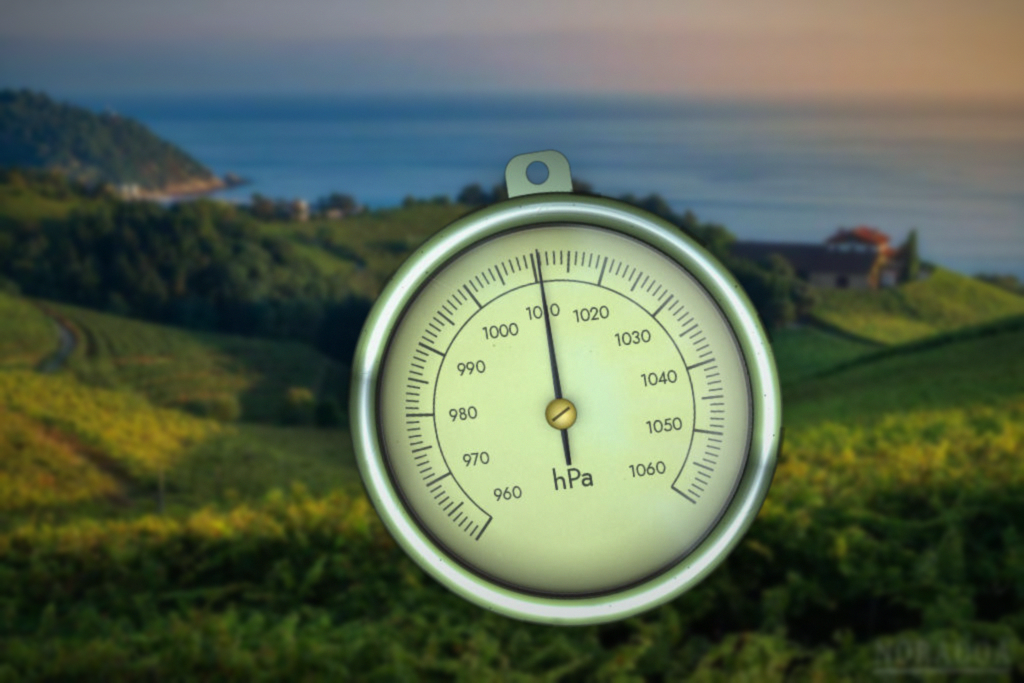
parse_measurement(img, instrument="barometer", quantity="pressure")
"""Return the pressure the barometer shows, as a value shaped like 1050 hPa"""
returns 1011 hPa
